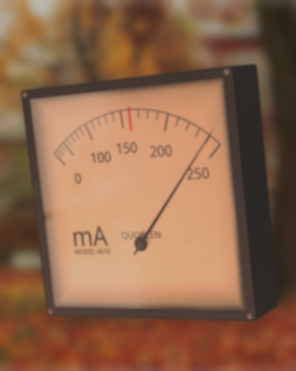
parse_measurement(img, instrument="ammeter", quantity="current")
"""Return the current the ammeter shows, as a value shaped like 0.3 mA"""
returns 240 mA
